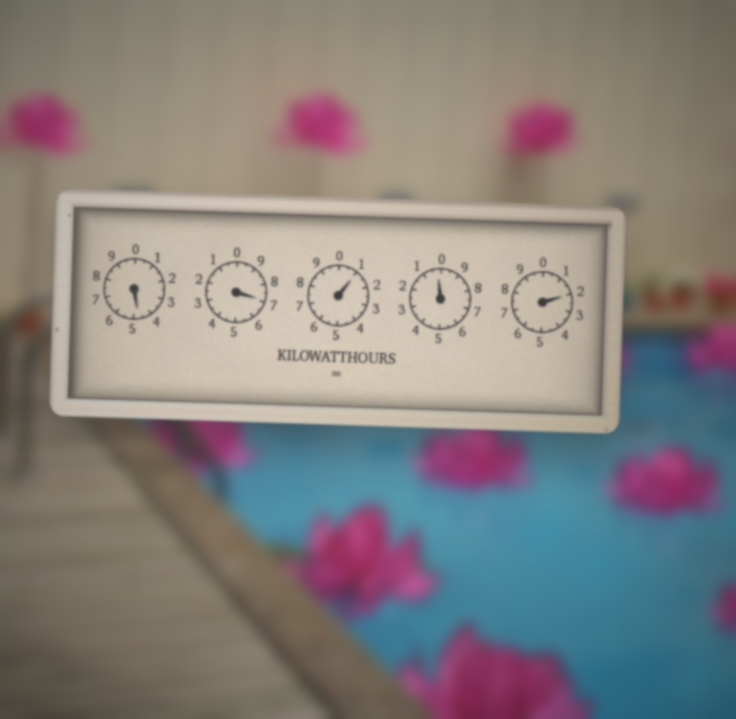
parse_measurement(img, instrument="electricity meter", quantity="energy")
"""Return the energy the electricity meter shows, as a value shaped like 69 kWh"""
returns 47102 kWh
